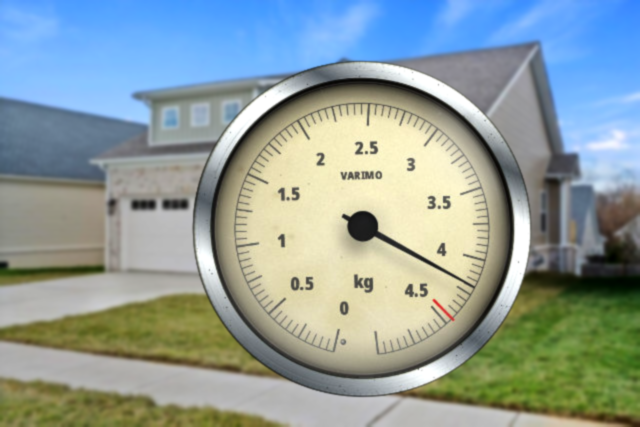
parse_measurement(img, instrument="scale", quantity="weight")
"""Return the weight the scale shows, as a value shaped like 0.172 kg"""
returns 4.2 kg
